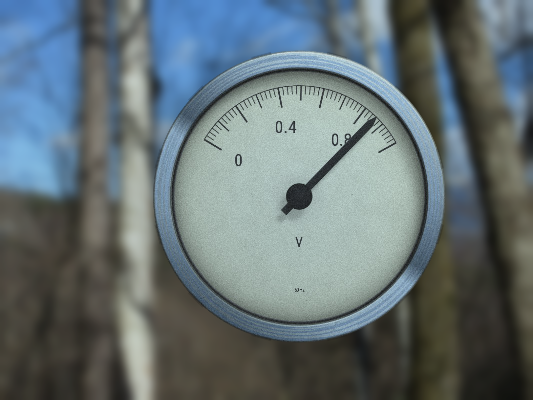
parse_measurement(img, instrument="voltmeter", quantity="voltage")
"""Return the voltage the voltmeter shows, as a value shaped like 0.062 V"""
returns 0.86 V
